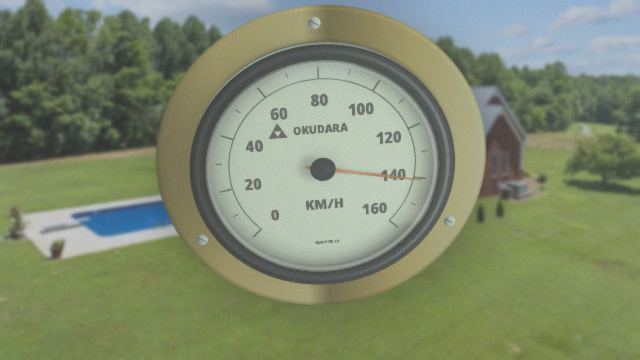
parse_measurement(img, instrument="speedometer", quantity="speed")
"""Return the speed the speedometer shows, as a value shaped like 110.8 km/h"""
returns 140 km/h
